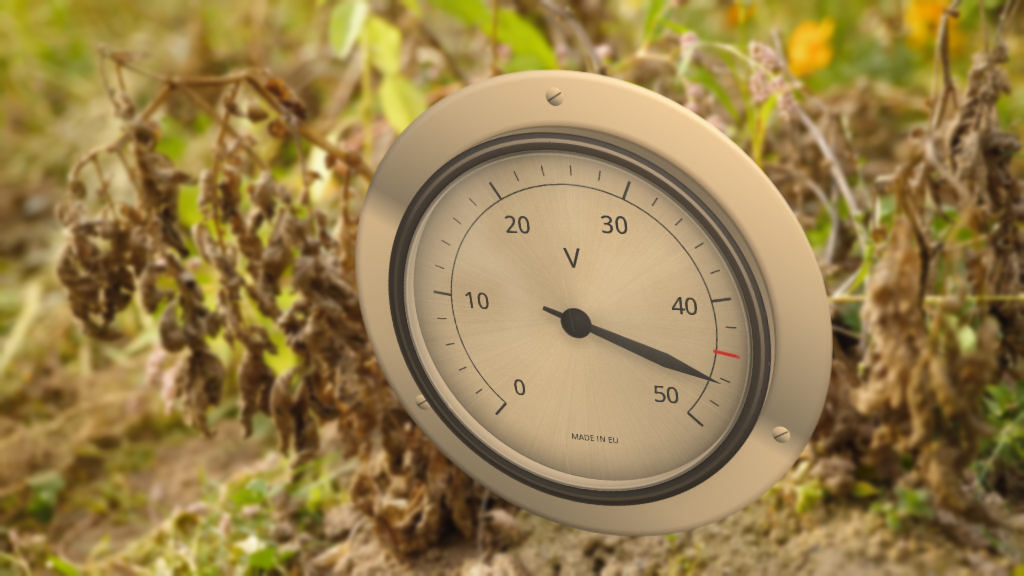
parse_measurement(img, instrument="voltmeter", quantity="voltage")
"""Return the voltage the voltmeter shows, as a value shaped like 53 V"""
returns 46 V
